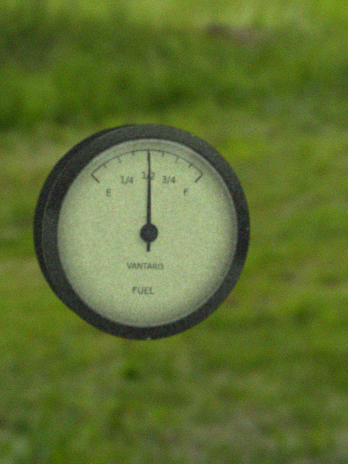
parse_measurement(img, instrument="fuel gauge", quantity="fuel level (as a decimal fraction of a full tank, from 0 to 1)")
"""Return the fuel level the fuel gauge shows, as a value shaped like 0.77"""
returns 0.5
